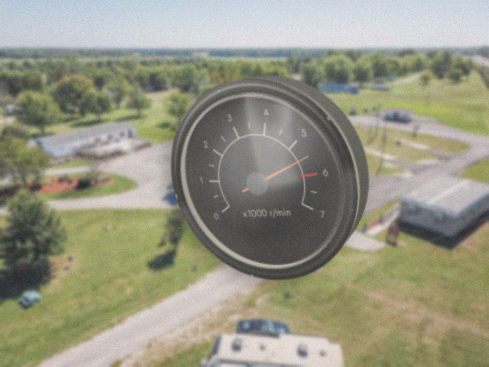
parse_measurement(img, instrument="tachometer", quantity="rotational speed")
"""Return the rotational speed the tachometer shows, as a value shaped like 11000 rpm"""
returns 5500 rpm
